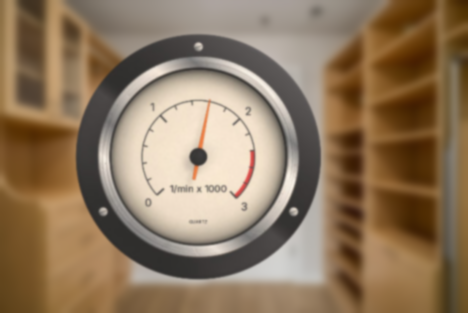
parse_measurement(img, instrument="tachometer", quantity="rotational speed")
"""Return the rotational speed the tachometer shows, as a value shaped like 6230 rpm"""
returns 1600 rpm
